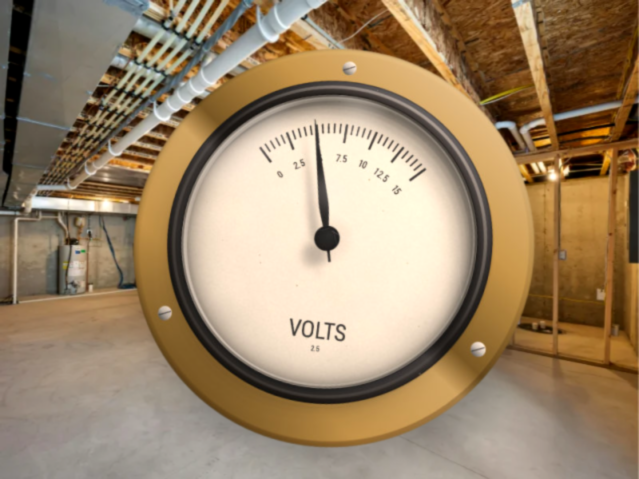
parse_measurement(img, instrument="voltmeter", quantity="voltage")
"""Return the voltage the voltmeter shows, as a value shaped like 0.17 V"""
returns 5 V
